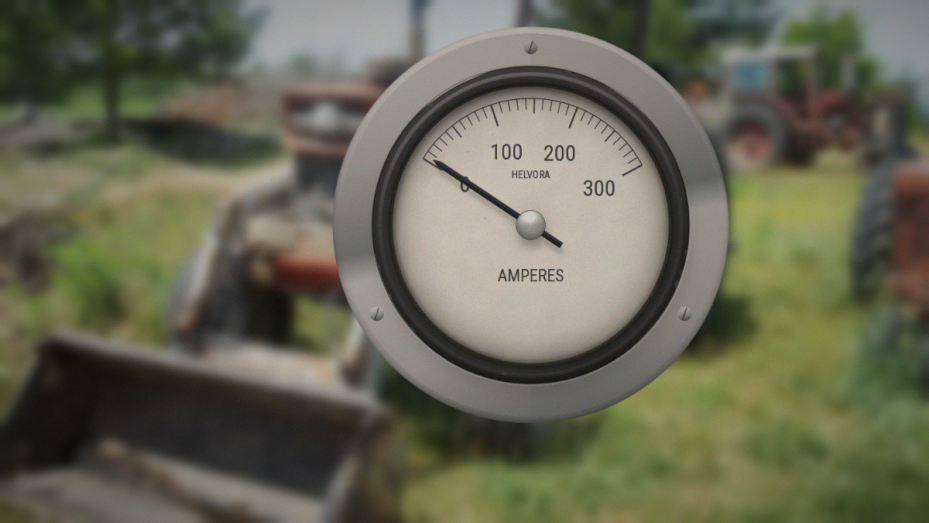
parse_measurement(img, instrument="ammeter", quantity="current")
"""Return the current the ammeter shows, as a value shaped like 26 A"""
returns 5 A
